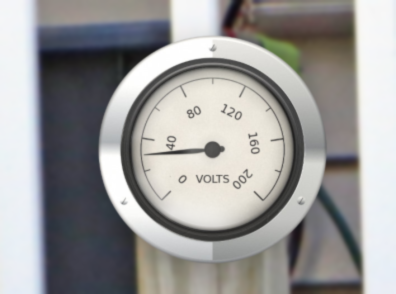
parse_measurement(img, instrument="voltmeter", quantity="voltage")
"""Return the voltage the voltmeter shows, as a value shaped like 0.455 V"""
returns 30 V
